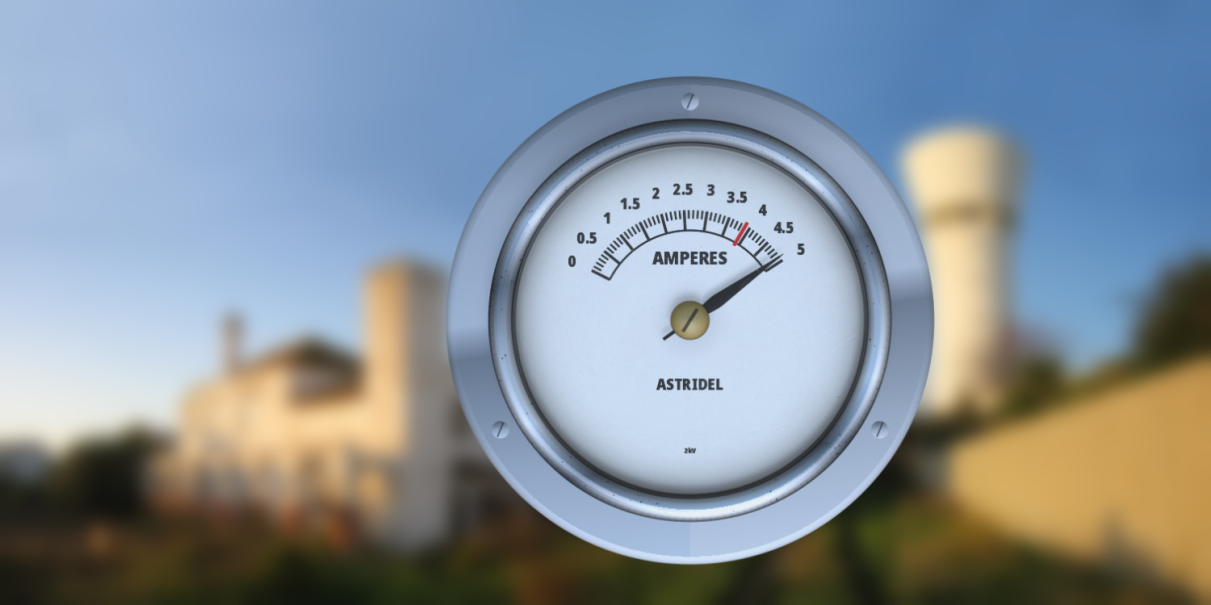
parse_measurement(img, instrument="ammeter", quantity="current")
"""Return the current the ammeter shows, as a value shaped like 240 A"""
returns 4.9 A
